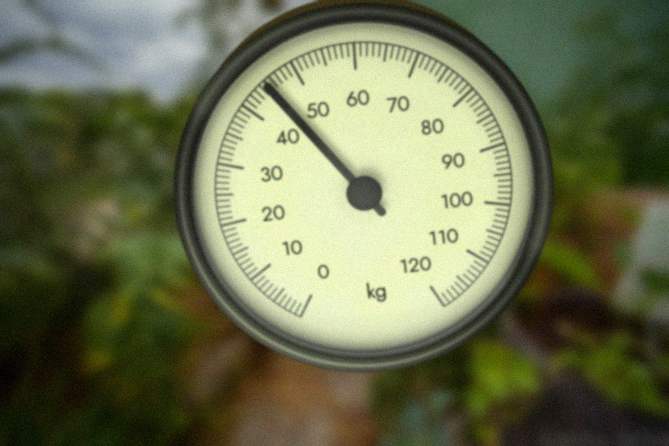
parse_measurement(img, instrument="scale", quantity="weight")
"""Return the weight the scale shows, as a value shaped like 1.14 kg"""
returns 45 kg
